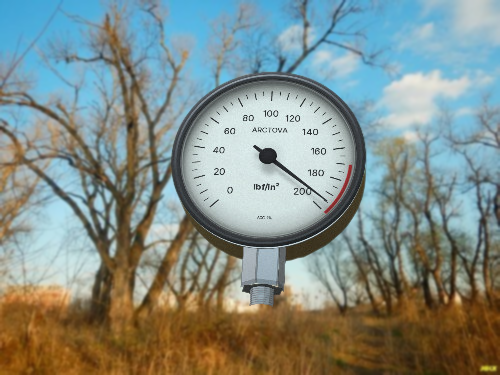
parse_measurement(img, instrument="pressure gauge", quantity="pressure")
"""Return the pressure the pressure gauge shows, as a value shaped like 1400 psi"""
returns 195 psi
